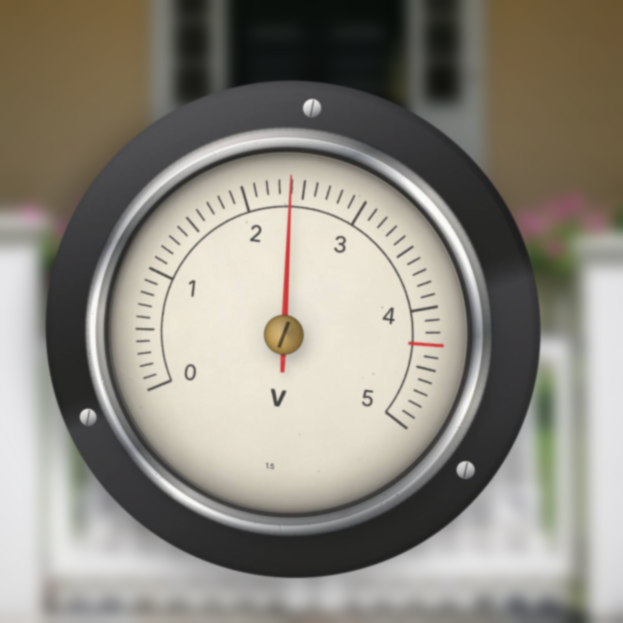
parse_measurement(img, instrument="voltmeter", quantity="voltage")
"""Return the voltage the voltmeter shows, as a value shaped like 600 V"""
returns 2.4 V
